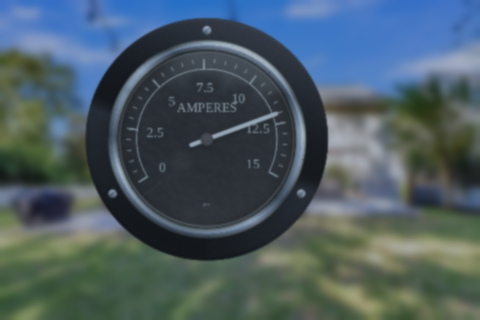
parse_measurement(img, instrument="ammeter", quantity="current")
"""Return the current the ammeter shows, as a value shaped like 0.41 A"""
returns 12 A
